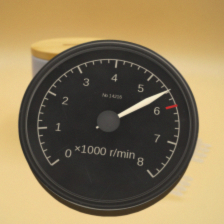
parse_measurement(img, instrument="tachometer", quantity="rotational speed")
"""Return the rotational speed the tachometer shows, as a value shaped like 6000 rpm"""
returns 5600 rpm
